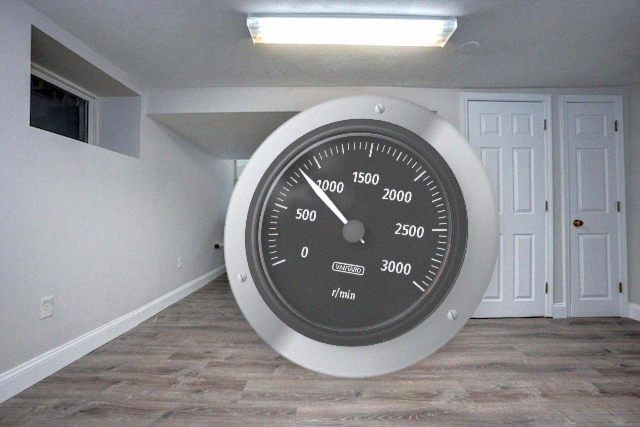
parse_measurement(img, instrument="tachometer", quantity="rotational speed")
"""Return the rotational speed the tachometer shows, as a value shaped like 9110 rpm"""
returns 850 rpm
